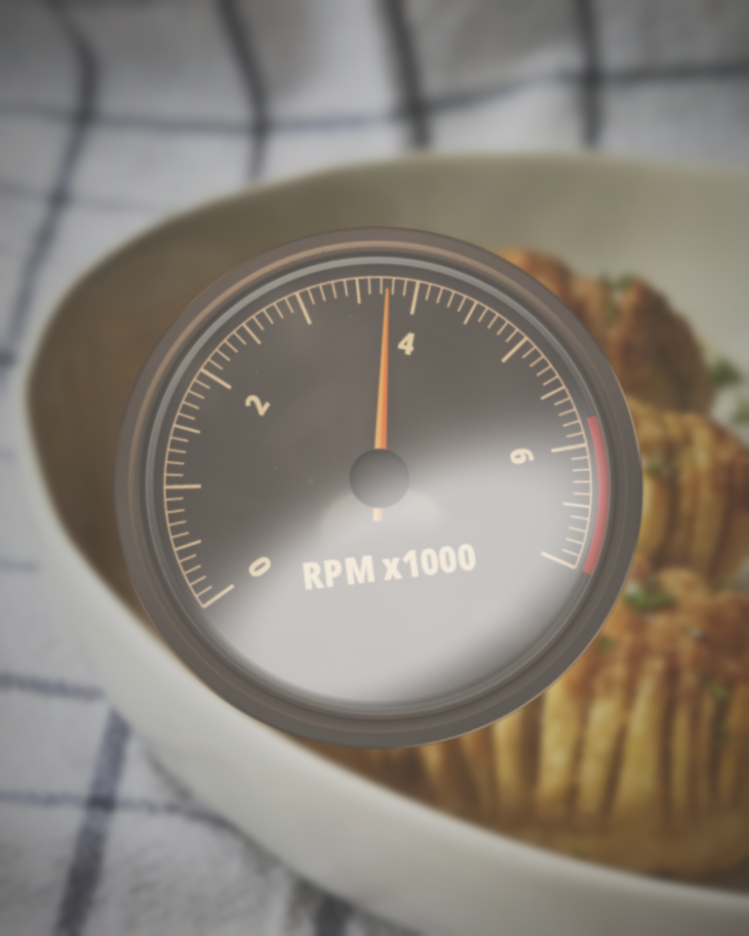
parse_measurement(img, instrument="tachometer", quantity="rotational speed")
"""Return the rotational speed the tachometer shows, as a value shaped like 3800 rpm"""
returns 3750 rpm
